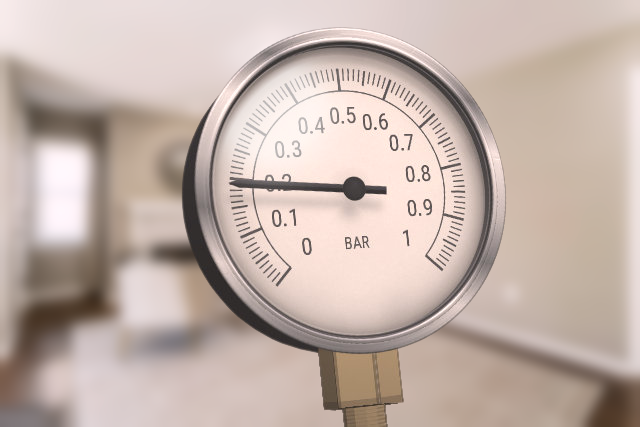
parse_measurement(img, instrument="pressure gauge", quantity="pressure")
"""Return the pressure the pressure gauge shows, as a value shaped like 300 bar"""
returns 0.19 bar
